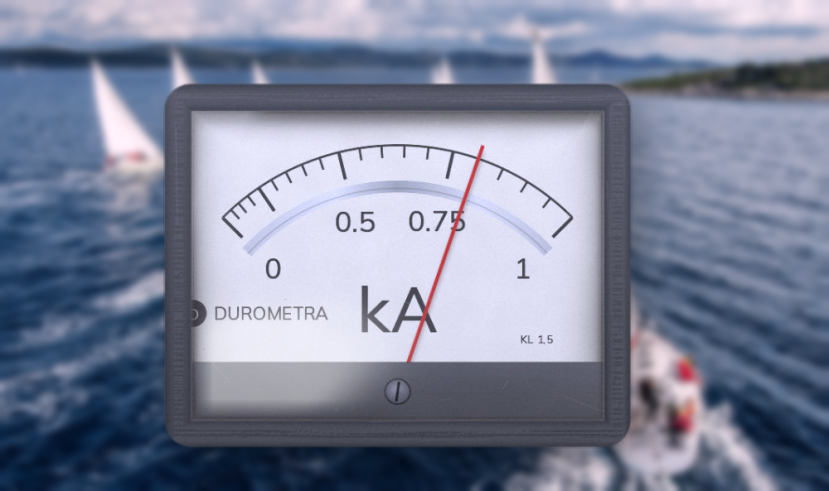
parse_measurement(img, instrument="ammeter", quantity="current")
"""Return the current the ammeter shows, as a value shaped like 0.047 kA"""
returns 0.8 kA
